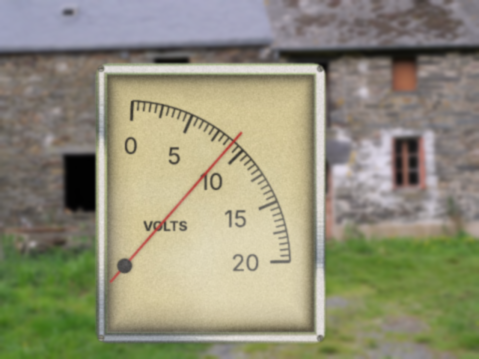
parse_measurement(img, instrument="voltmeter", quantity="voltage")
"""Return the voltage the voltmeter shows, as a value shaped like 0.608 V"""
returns 9 V
